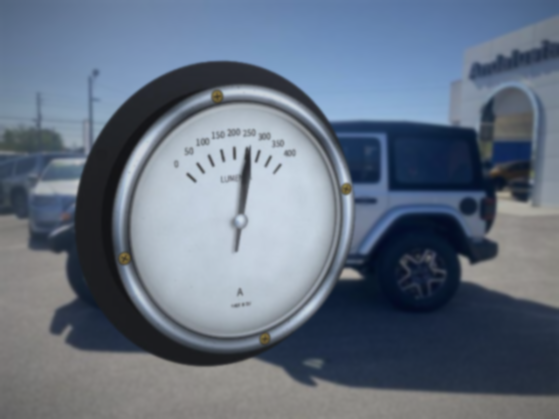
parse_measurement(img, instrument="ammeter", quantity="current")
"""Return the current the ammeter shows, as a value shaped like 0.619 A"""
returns 250 A
